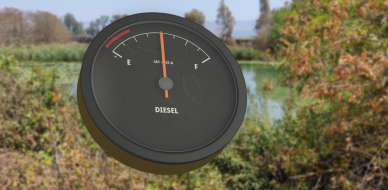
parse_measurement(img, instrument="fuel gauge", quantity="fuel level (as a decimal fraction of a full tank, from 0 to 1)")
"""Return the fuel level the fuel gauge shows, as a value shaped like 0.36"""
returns 0.5
